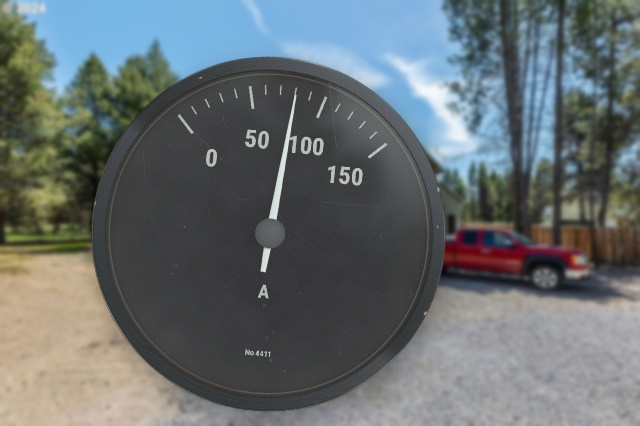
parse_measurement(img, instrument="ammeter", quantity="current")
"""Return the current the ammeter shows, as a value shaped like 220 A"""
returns 80 A
